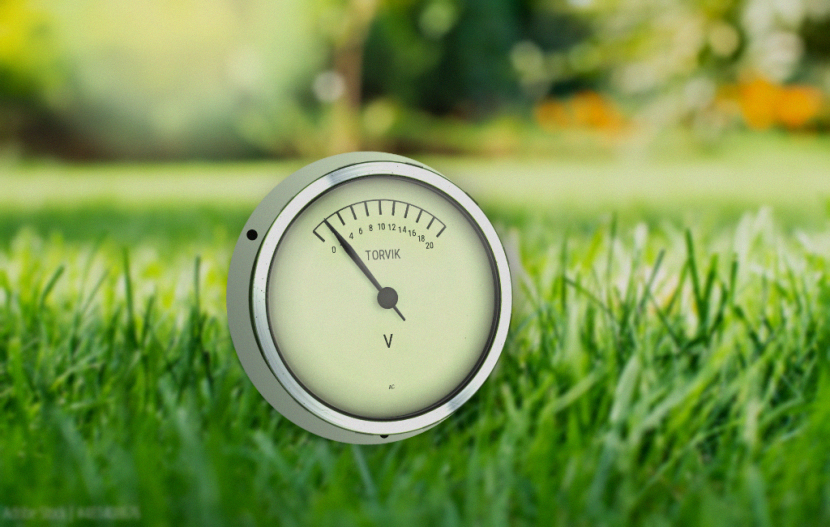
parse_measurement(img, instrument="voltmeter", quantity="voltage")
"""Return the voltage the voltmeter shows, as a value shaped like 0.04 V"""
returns 2 V
